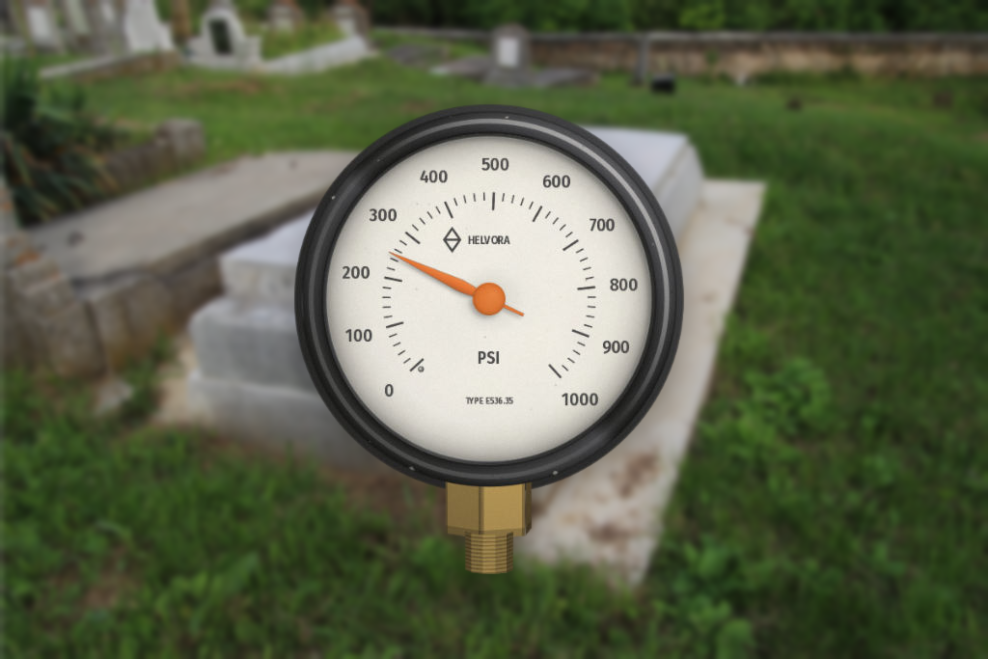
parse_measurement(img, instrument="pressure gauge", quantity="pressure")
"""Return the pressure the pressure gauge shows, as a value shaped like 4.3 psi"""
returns 250 psi
